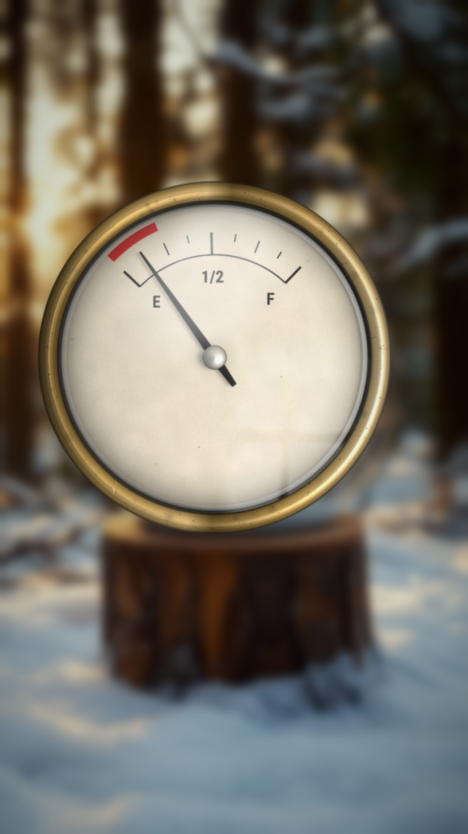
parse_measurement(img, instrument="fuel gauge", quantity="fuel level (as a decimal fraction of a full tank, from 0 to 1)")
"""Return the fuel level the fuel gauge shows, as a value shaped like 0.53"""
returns 0.125
